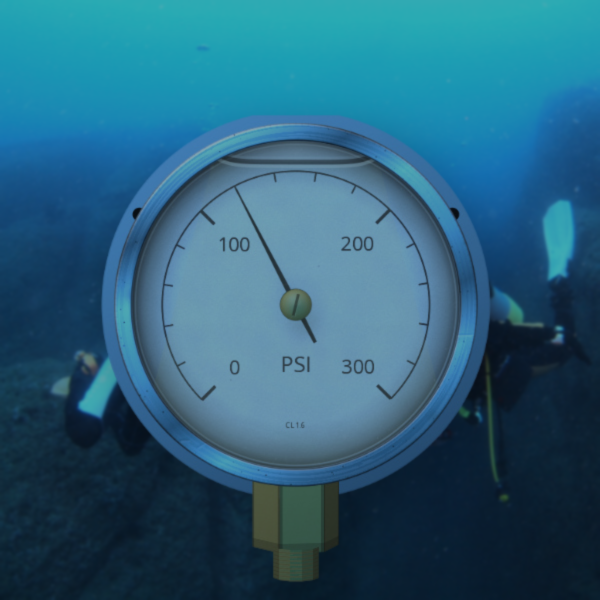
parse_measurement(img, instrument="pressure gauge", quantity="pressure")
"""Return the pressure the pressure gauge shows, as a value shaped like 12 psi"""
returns 120 psi
